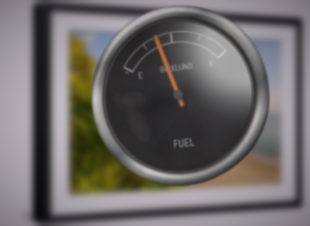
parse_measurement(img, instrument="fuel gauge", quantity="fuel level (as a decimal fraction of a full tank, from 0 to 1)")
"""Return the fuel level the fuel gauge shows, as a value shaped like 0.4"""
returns 0.375
